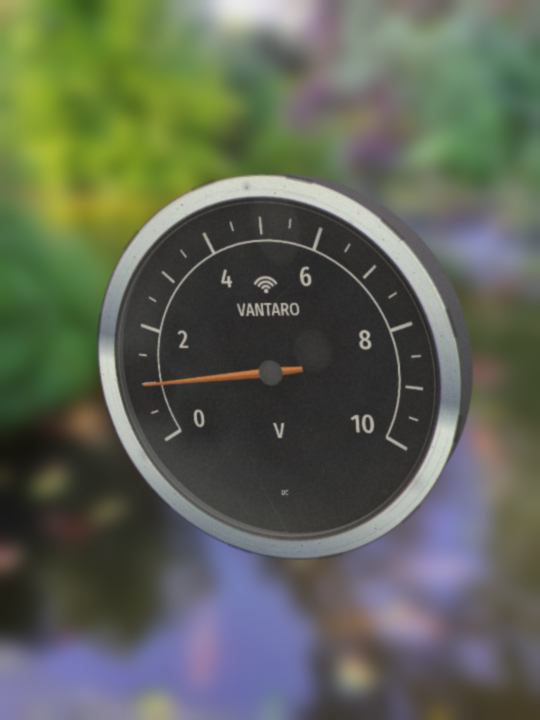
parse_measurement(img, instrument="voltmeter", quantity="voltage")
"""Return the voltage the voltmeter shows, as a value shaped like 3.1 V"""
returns 1 V
